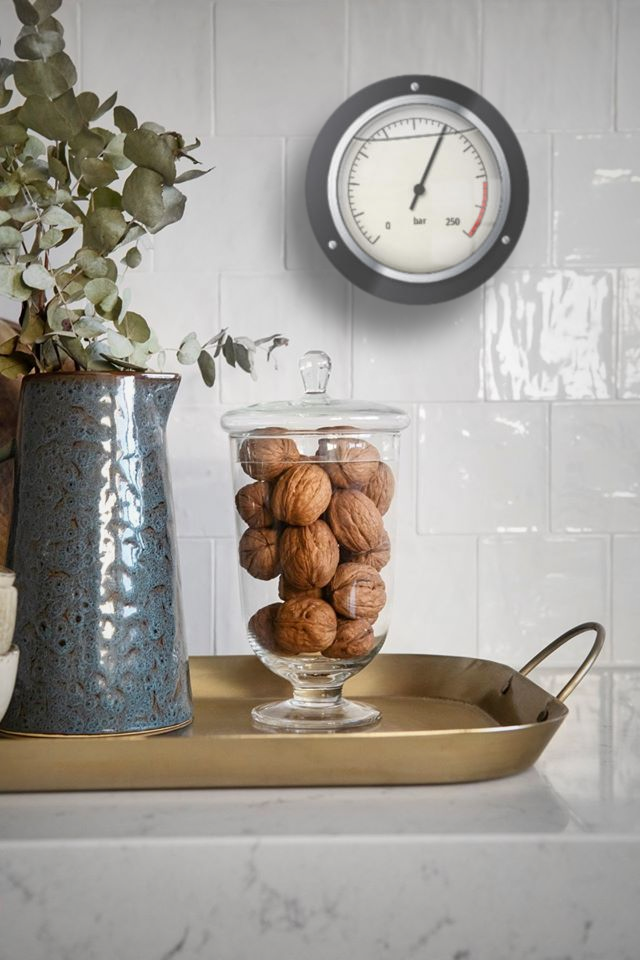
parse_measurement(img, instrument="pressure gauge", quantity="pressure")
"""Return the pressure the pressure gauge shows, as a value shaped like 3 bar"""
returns 150 bar
